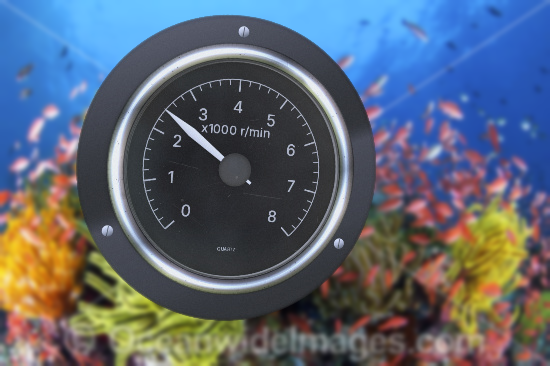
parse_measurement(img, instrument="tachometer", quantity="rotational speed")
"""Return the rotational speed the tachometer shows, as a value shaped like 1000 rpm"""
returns 2400 rpm
